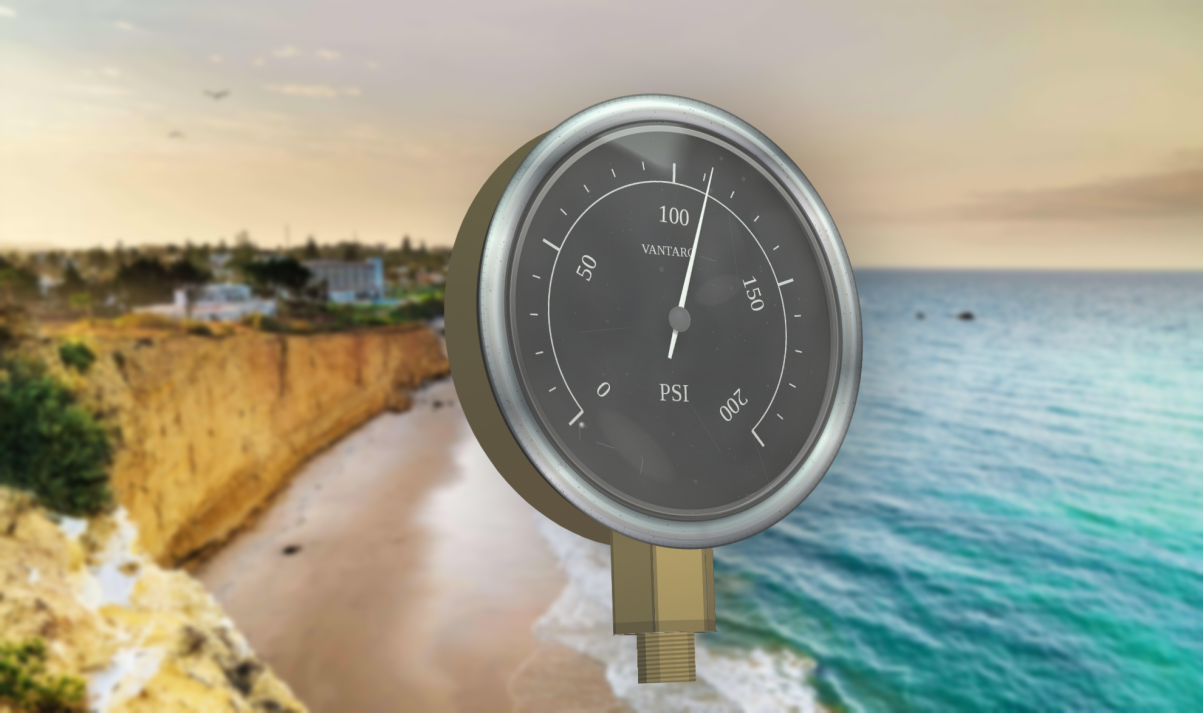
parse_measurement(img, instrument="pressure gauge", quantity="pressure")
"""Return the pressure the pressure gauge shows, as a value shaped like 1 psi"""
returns 110 psi
